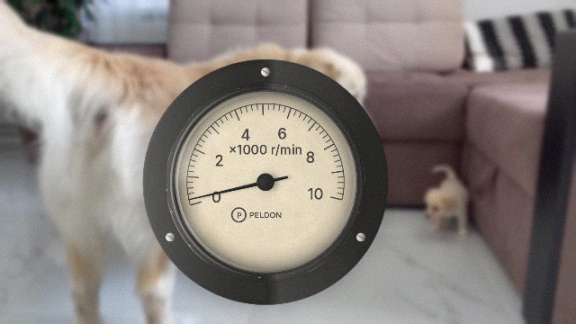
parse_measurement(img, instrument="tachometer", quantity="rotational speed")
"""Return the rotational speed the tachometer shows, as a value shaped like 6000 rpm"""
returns 200 rpm
